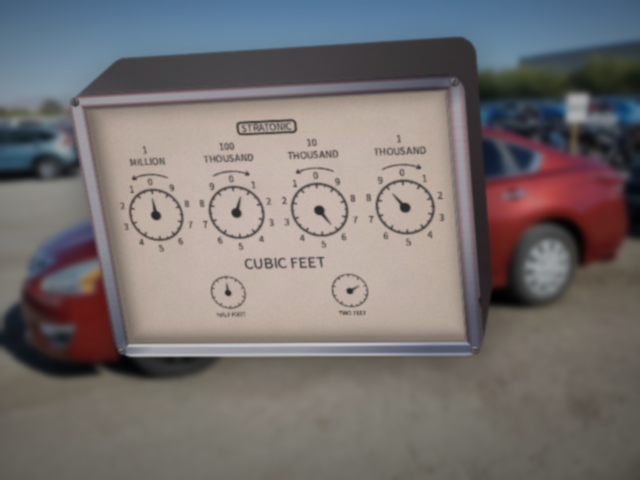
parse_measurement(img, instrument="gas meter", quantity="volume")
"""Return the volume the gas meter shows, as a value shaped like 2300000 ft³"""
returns 5900 ft³
